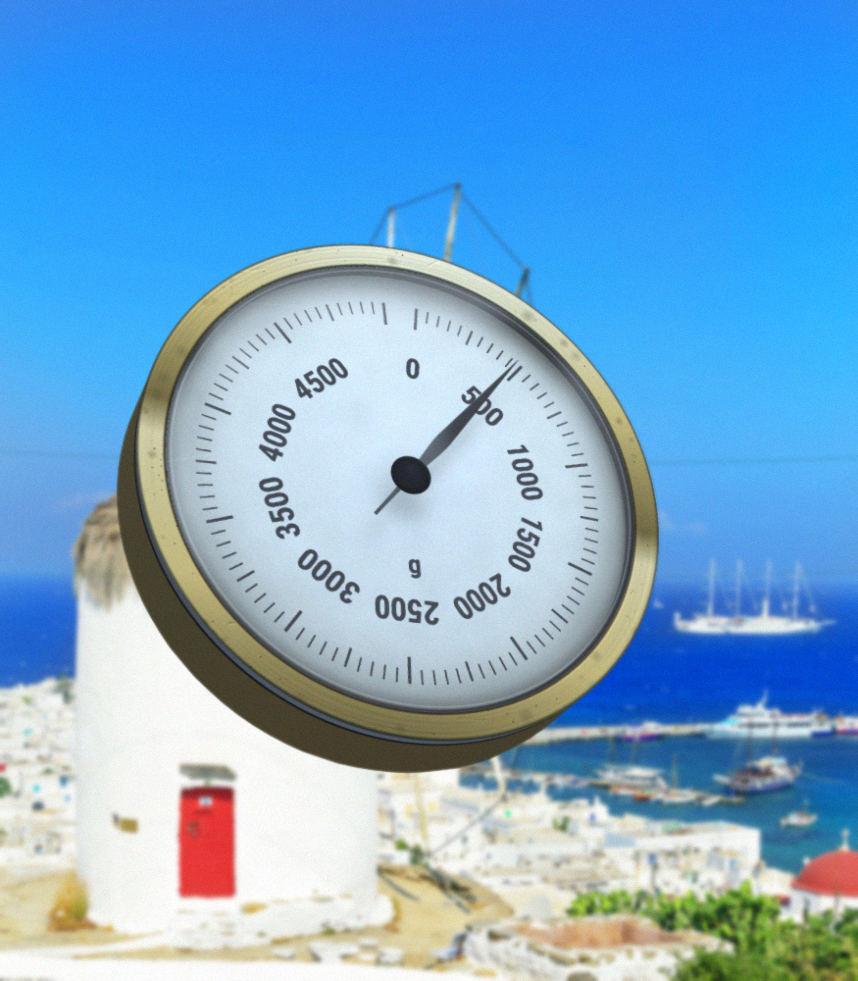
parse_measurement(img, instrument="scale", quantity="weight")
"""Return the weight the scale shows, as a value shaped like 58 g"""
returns 475 g
